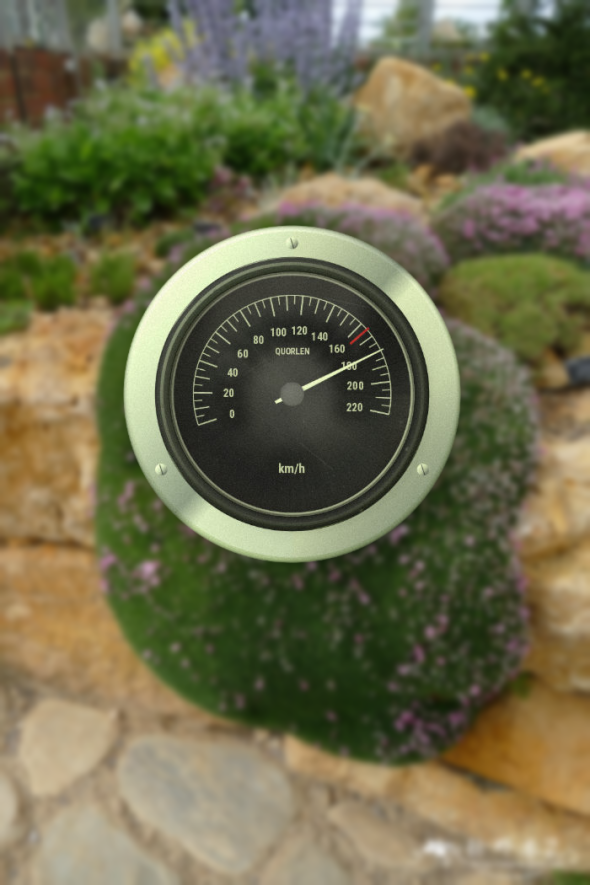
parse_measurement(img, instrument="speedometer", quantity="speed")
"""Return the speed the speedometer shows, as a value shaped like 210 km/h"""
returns 180 km/h
